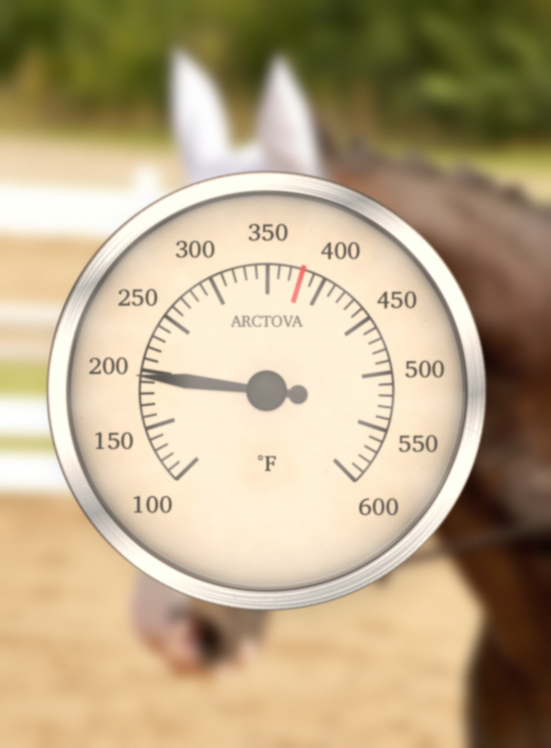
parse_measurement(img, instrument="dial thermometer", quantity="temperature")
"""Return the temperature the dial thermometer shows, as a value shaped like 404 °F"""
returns 195 °F
